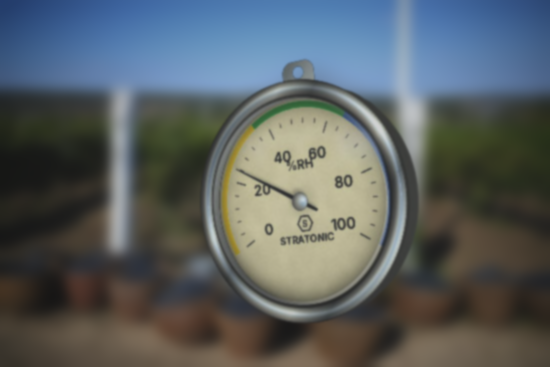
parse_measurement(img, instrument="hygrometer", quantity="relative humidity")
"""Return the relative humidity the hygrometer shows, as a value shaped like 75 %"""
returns 24 %
